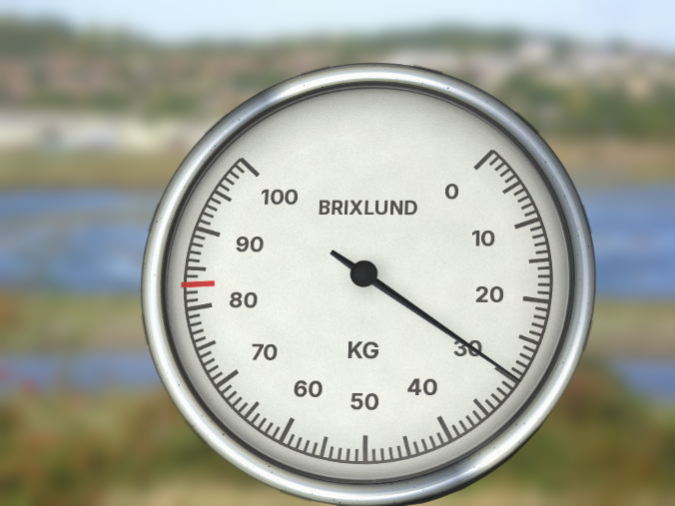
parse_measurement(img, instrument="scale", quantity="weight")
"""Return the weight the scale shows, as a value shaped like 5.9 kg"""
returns 30 kg
